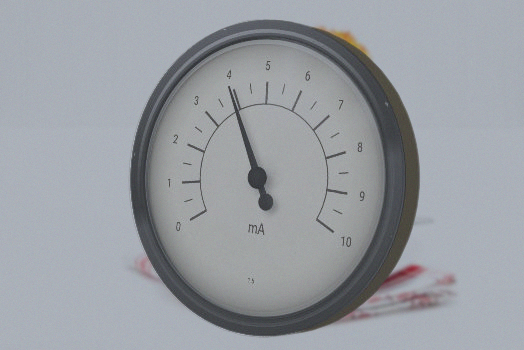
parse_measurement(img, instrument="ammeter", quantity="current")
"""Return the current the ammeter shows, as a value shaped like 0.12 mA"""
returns 4 mA
